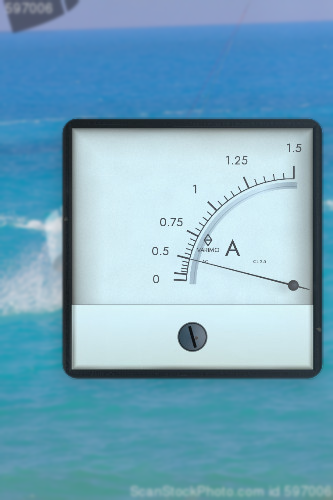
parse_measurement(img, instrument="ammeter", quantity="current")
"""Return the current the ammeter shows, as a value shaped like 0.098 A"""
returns 0.5 A
